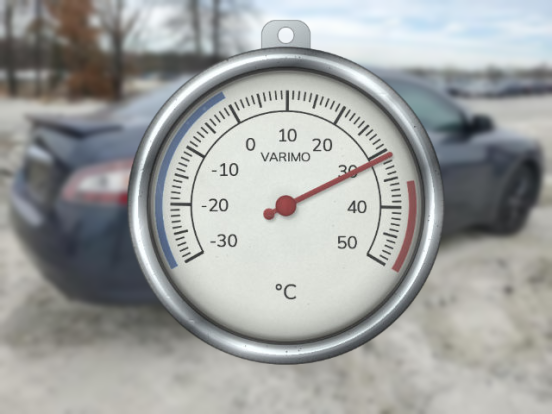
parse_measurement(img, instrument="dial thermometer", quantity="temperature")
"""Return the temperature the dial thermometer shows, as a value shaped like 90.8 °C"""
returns 31 °C
